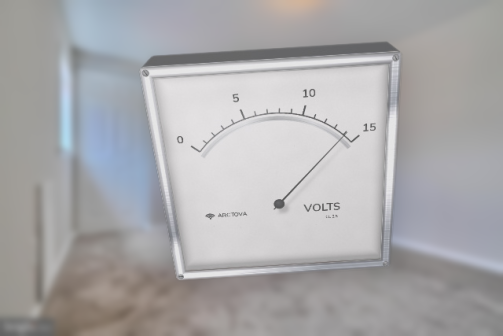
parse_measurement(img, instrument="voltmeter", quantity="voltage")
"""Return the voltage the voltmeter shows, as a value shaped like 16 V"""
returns 14 V
